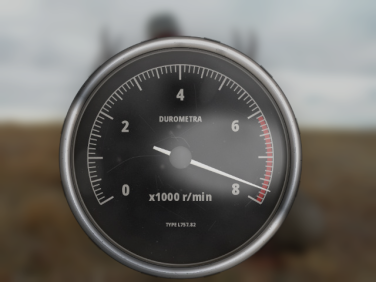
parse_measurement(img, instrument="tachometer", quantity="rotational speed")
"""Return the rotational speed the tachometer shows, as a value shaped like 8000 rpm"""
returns 7700 rpm
